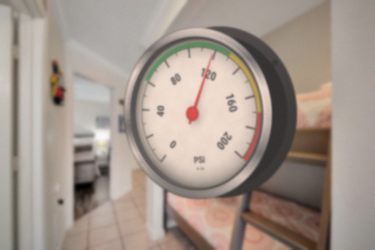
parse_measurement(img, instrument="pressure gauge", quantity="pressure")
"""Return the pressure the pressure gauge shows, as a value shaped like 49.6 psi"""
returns 120 psi
